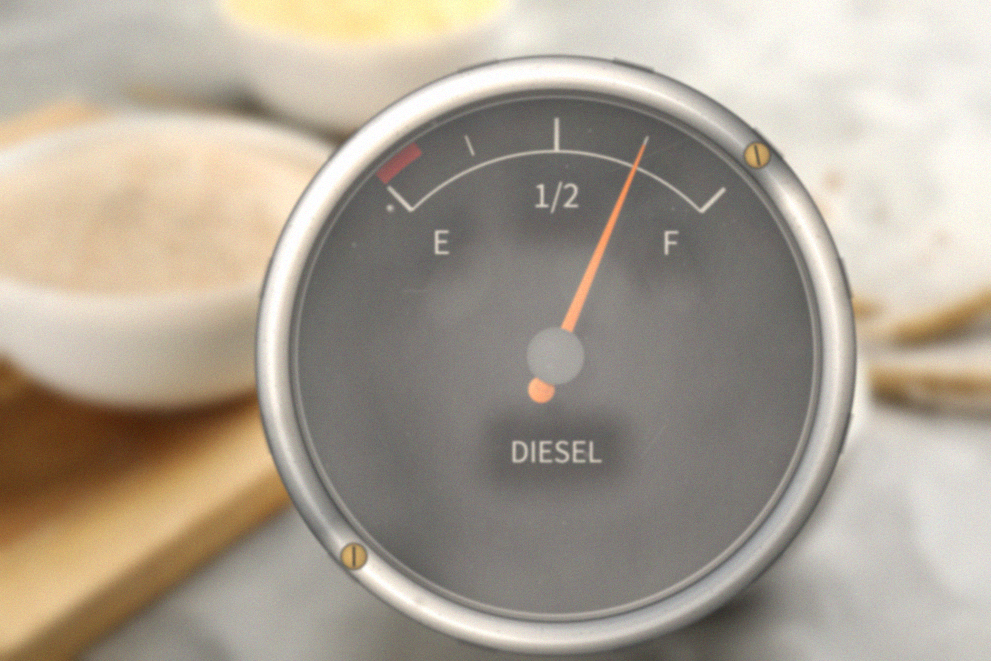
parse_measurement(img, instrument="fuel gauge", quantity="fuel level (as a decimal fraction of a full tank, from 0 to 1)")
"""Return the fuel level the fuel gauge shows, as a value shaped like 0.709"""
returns 0.75
